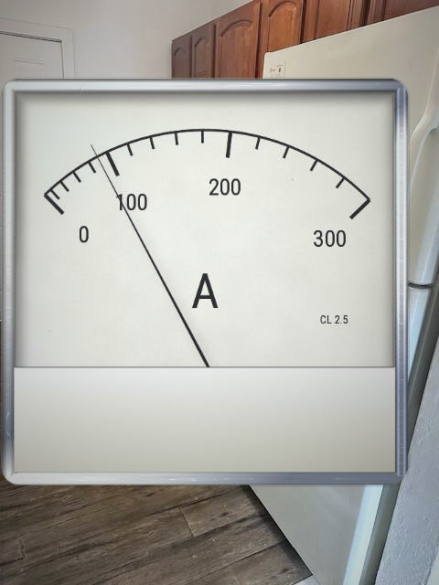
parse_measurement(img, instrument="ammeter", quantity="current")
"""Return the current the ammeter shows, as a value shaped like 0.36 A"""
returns 90 A
